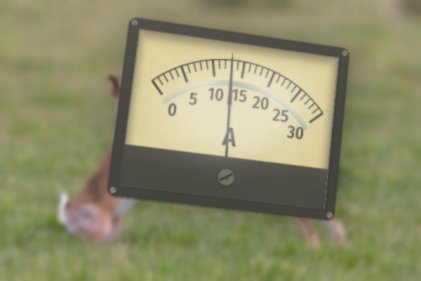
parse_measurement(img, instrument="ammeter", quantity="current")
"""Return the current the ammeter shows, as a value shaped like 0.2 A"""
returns 13 A
